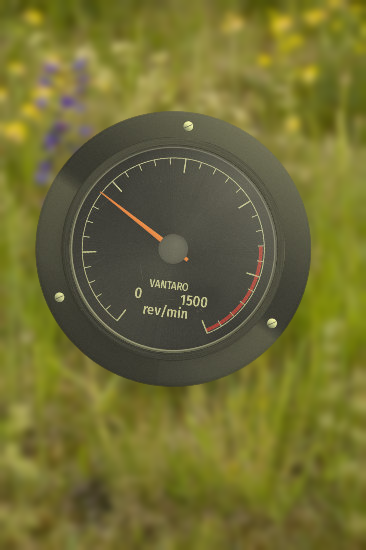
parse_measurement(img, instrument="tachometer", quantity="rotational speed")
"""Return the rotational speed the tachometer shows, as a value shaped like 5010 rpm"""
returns 450 rpm
